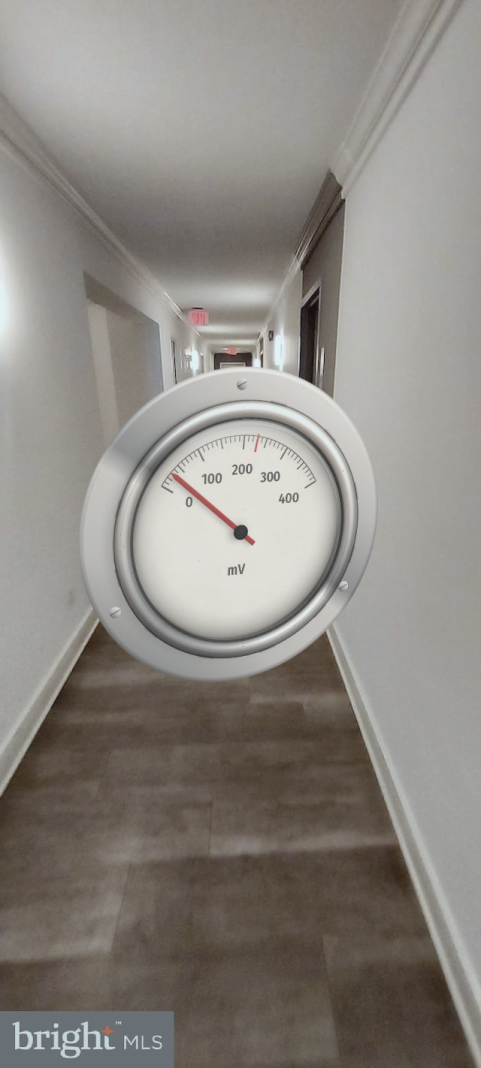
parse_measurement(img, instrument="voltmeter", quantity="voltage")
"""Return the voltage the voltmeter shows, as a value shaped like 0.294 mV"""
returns 30 mV
